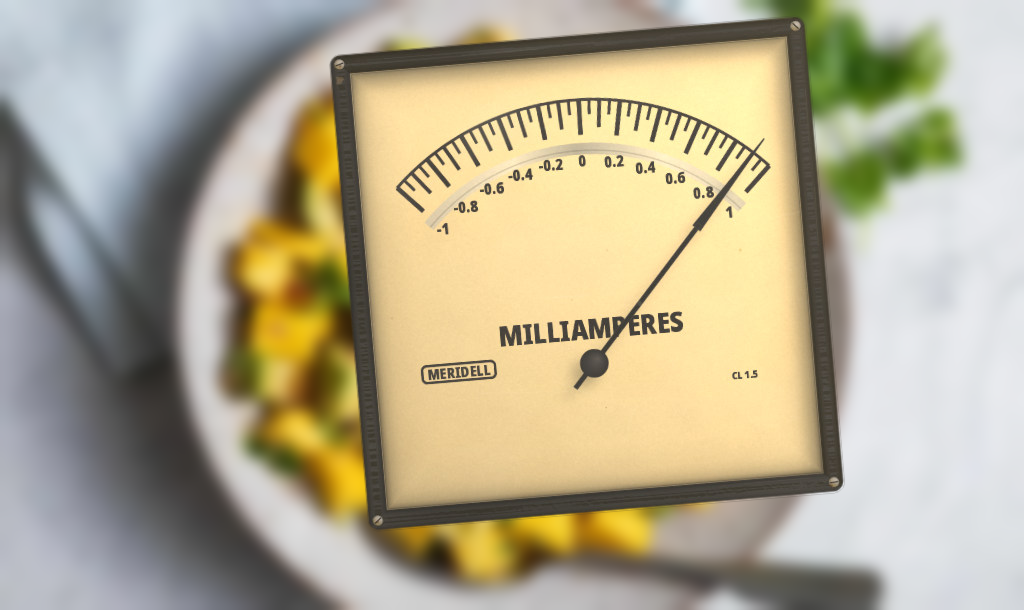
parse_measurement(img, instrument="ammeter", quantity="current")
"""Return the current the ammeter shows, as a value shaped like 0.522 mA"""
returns 0.9 mA
